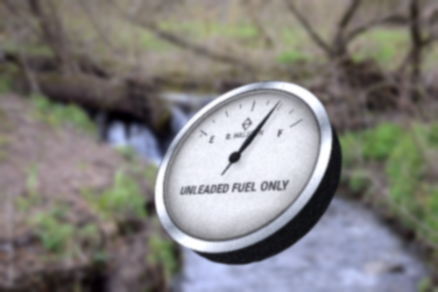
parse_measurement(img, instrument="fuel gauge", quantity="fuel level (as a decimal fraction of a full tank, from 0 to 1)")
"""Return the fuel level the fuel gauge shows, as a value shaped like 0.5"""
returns 0.75
